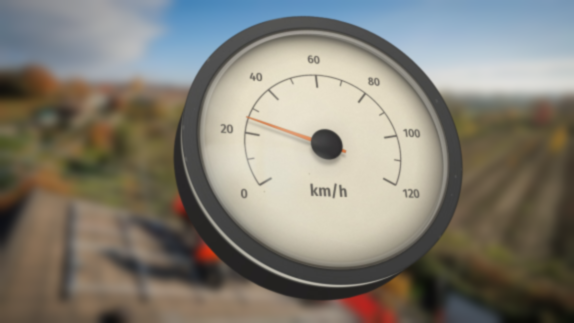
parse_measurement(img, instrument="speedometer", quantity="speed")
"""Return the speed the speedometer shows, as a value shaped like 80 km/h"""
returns 25 km/h
